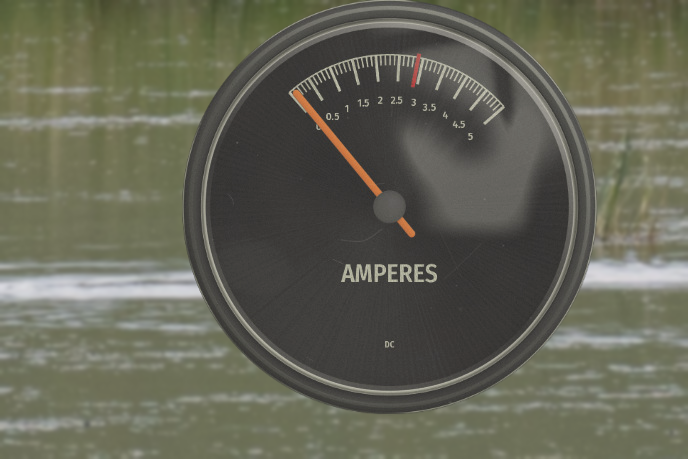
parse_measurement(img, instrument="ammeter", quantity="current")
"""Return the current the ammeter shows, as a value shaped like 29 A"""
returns 0.1 A
